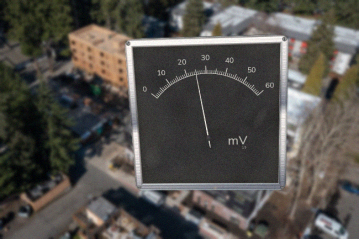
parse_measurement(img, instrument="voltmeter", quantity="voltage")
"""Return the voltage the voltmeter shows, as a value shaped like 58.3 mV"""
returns 25 mV
